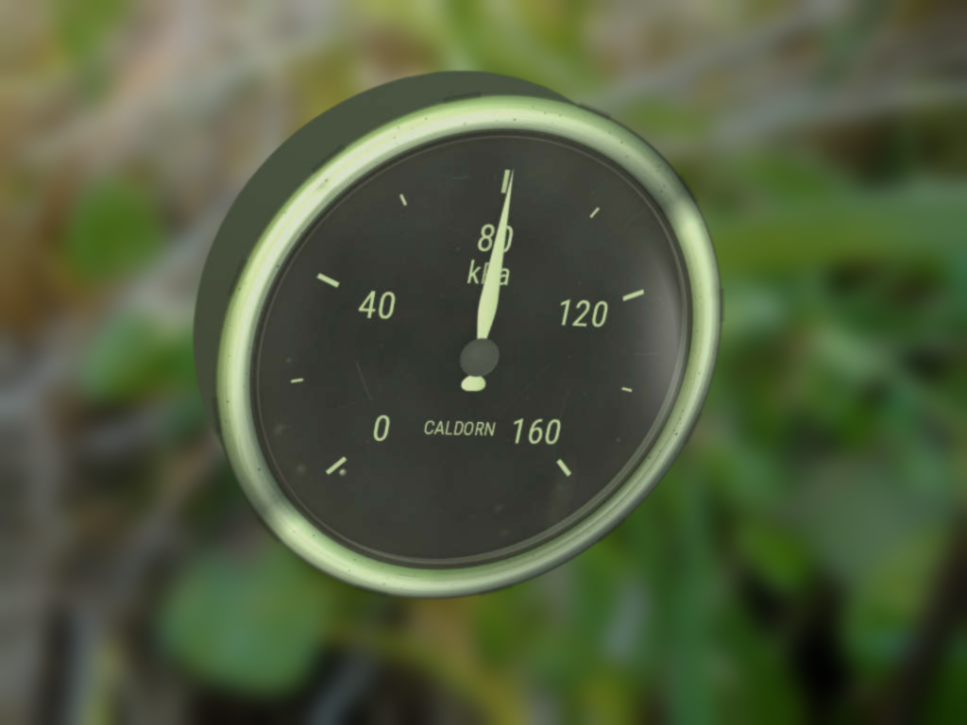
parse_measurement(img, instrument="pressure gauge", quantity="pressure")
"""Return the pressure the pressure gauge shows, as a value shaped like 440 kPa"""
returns 80 kPa
